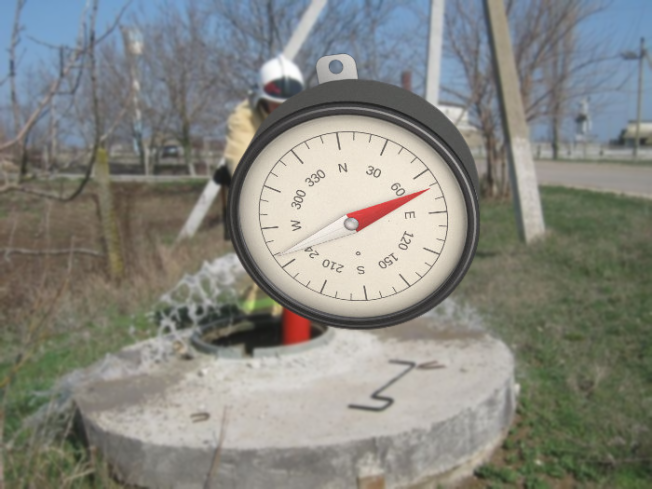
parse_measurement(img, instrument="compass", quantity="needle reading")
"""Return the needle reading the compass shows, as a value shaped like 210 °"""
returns 70 °
